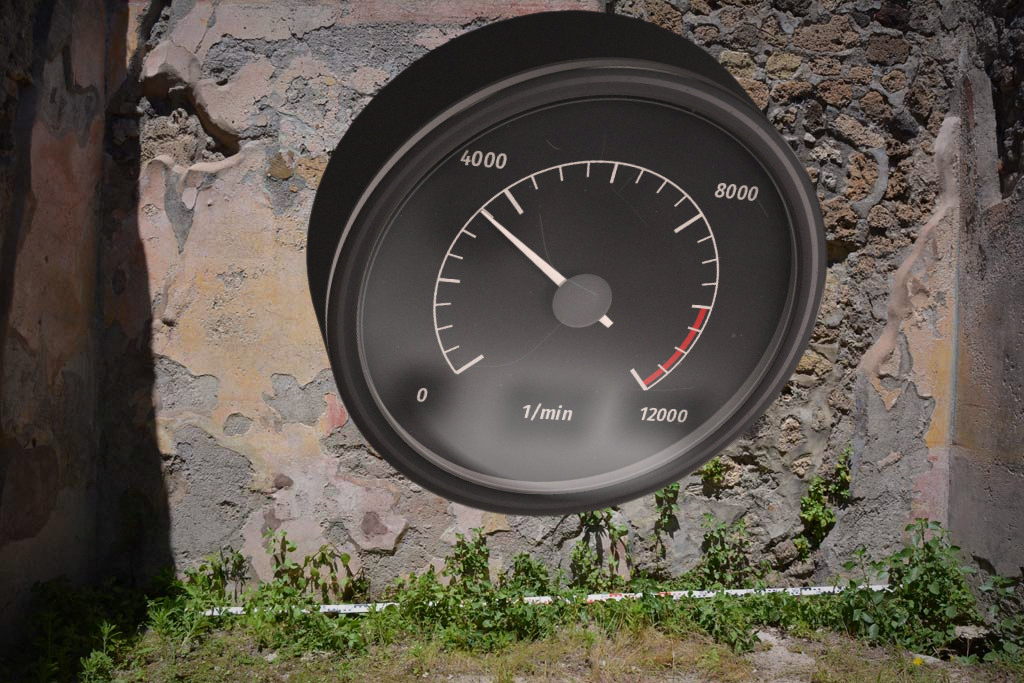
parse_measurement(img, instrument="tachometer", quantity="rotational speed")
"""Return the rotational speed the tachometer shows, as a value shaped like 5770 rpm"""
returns 3500 rpm
